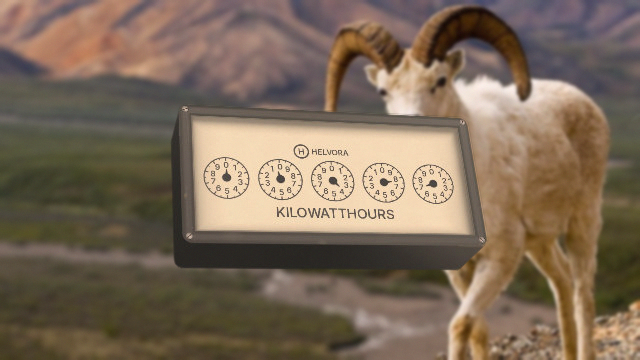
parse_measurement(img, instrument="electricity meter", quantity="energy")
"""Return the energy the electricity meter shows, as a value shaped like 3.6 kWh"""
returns 377 kWh
